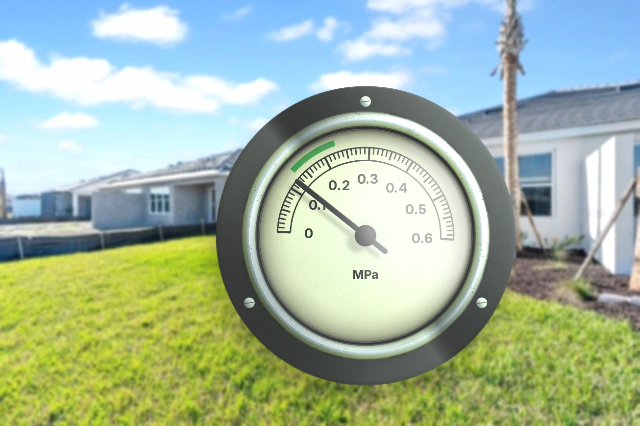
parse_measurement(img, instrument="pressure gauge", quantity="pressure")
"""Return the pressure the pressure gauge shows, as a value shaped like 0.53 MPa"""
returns 0.12 MPa
